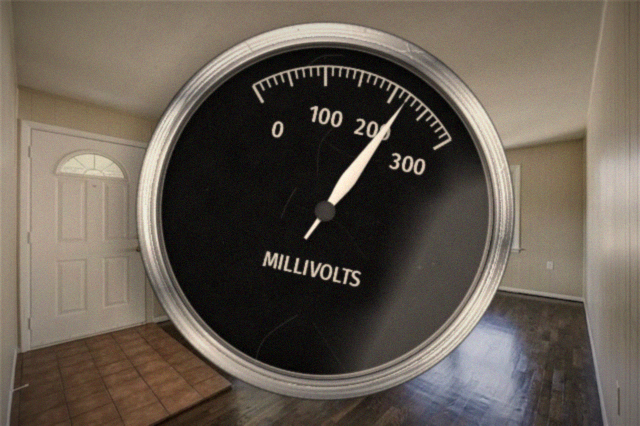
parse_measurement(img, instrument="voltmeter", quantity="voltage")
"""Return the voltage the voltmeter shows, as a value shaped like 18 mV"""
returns 220 mV
